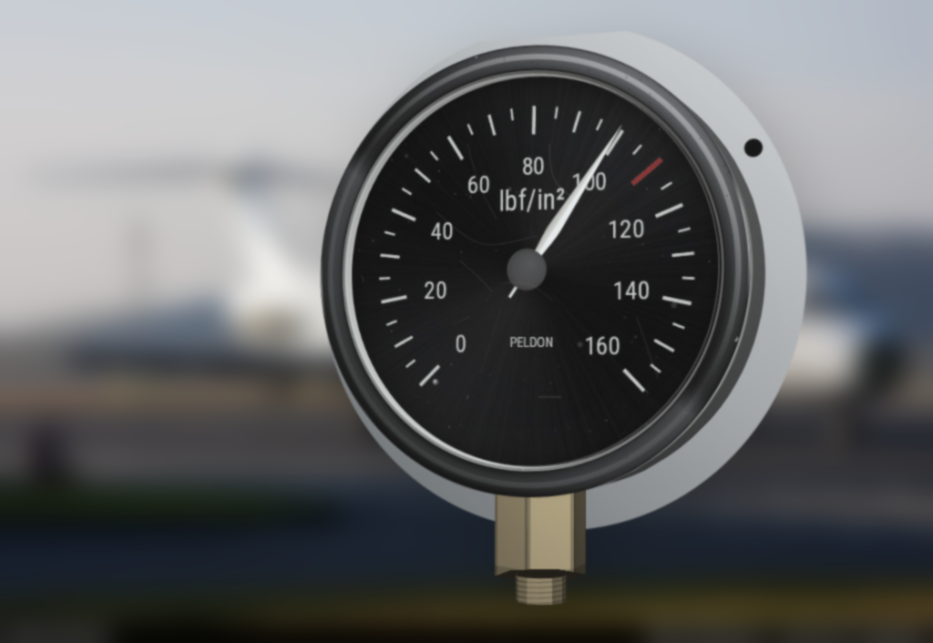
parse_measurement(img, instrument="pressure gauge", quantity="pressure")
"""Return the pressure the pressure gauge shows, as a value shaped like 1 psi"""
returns 100 psi
